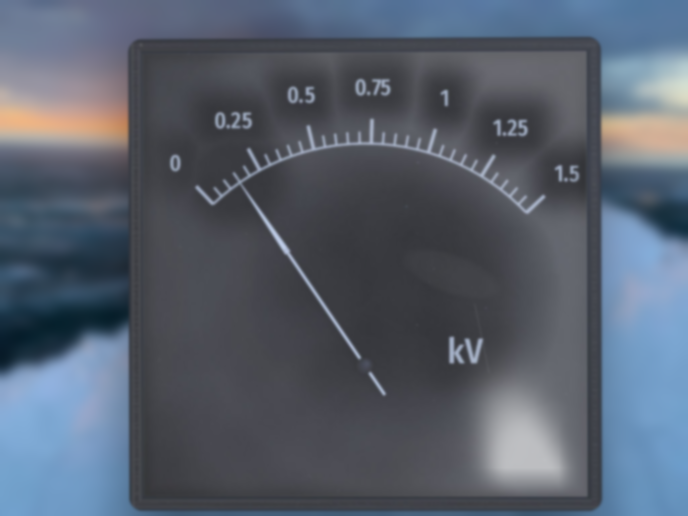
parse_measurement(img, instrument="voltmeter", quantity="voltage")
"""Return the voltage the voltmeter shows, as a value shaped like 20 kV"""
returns 0.15 kV
